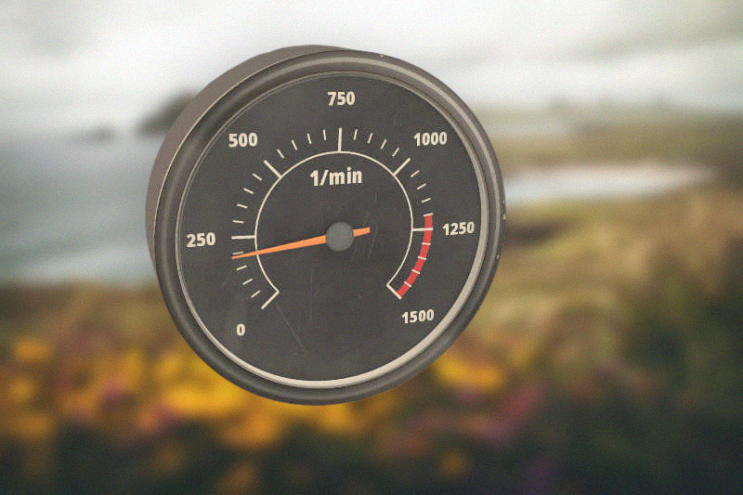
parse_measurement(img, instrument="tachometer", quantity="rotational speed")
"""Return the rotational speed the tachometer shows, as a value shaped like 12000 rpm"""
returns 200 rpm
